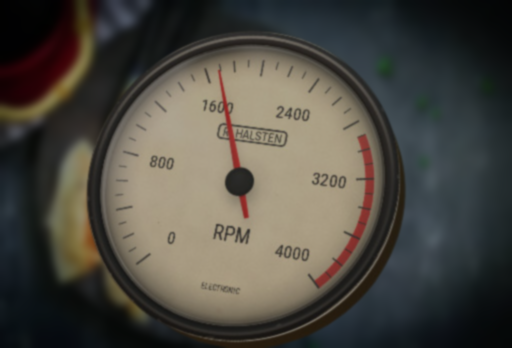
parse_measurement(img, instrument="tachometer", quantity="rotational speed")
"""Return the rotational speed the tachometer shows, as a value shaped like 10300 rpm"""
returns 1700 rpm
